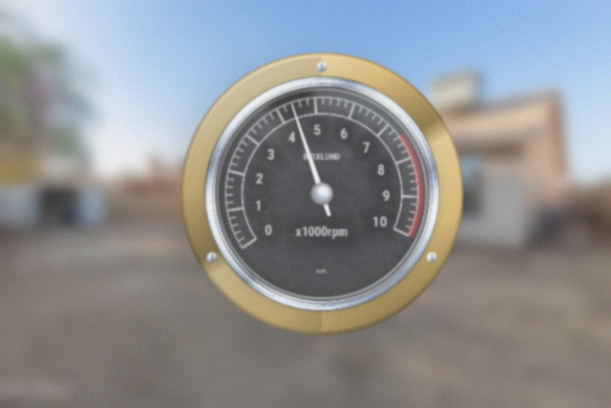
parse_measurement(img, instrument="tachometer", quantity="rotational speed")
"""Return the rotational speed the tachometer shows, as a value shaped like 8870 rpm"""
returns 4400 rpm
